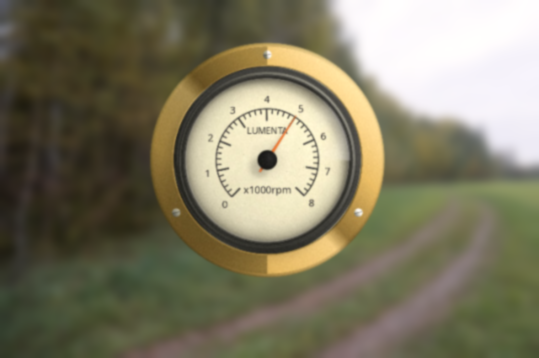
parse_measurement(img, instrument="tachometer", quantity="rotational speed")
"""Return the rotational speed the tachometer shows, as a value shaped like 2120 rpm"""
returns 5000 rpm
